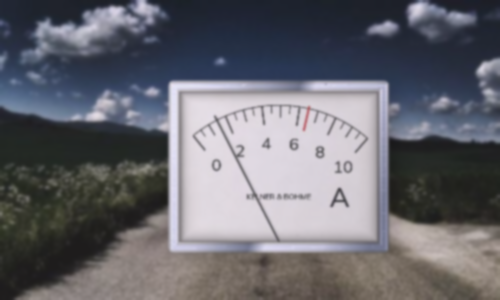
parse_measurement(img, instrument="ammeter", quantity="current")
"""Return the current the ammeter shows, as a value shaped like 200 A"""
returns 1.5 A
